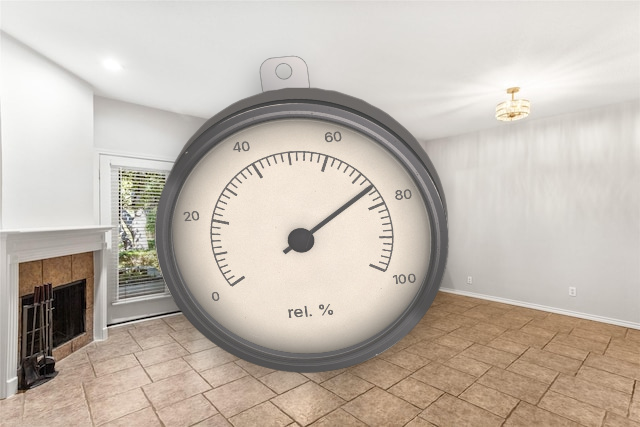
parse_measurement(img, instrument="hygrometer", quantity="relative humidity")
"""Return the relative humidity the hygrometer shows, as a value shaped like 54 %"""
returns 74 %
